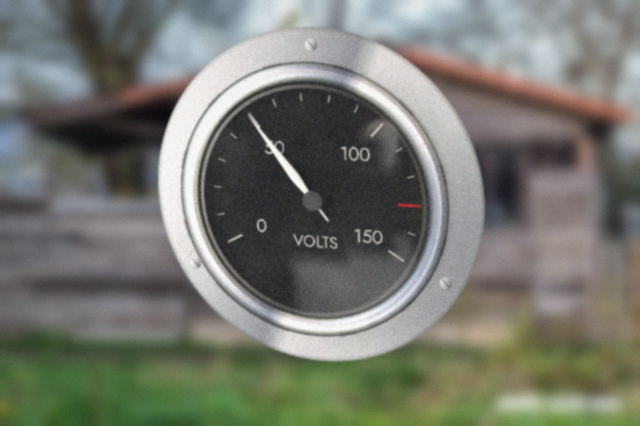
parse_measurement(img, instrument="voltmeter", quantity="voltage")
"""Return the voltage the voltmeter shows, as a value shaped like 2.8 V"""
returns 50 V
